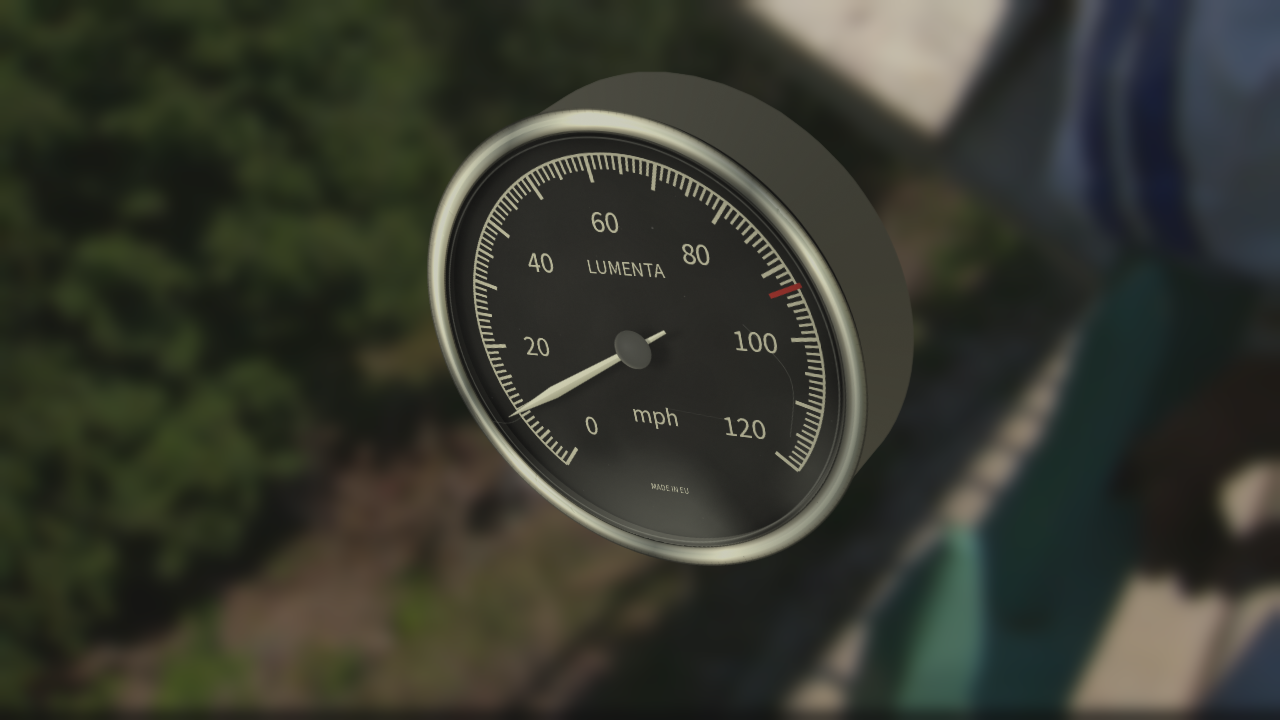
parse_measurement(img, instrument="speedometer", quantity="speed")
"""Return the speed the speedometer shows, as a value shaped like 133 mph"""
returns 10 mph
